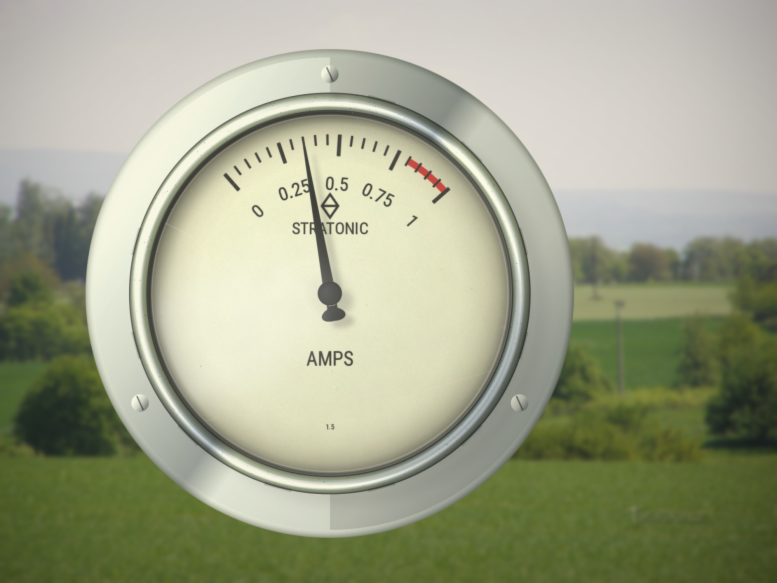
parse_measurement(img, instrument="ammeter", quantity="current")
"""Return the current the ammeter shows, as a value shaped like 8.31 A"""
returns 0.35 A
